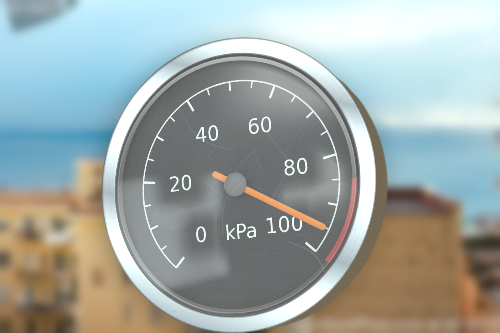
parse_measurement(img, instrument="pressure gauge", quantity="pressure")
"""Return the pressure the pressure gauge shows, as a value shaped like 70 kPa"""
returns 95 kPa
